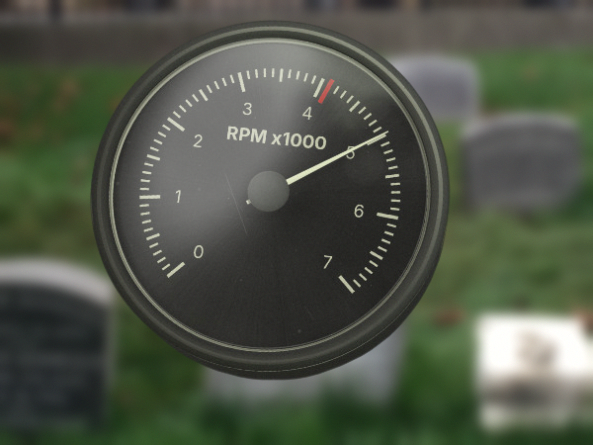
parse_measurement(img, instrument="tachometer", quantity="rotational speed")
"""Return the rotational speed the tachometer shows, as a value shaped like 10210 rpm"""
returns 5000 rpm
